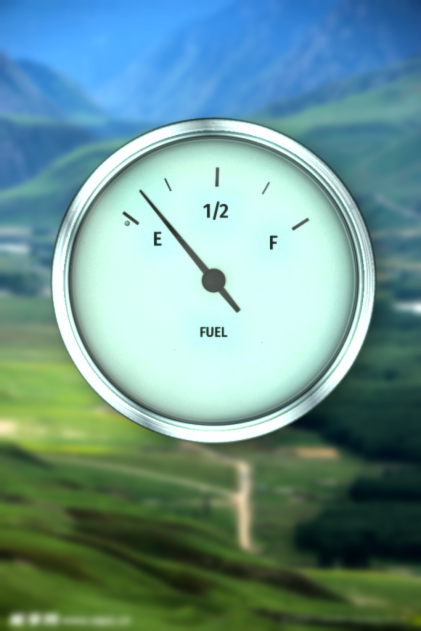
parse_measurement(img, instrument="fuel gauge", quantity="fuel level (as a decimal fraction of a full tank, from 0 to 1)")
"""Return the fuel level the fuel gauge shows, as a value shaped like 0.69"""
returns 0.125
